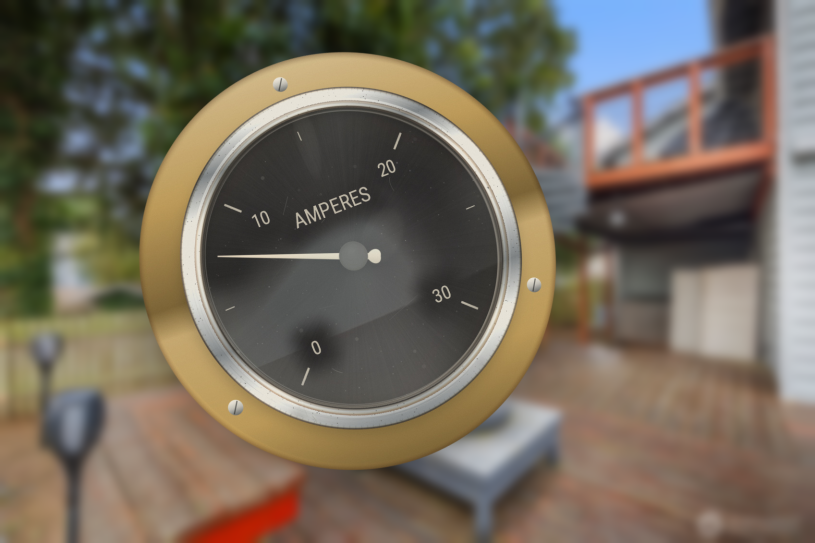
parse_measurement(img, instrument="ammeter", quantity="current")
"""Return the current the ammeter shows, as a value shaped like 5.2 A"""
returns 7.5 A
